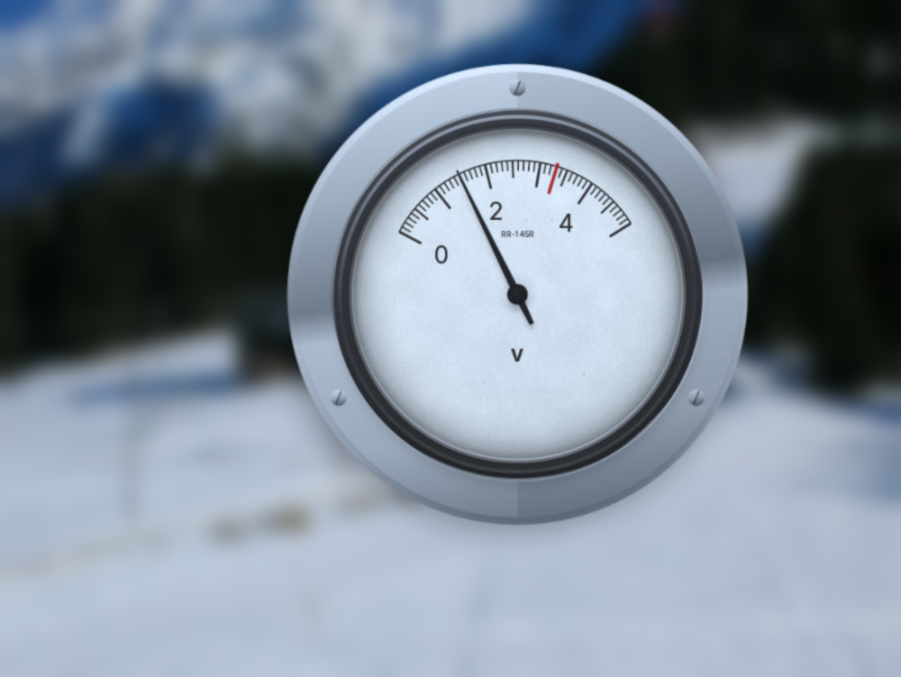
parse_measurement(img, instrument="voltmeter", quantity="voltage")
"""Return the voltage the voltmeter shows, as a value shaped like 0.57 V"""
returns 1.5 V
